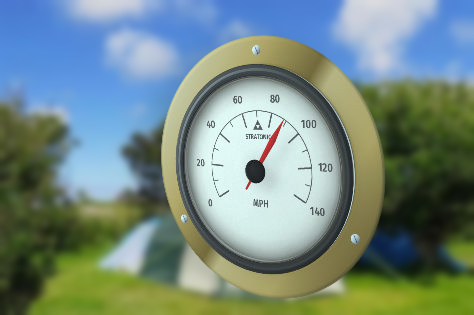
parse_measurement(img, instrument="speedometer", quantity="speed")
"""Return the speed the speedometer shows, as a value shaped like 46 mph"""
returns 90 mph
